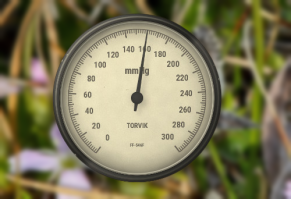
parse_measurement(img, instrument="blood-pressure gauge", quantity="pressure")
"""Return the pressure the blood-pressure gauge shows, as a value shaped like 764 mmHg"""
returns 160 mmHg
